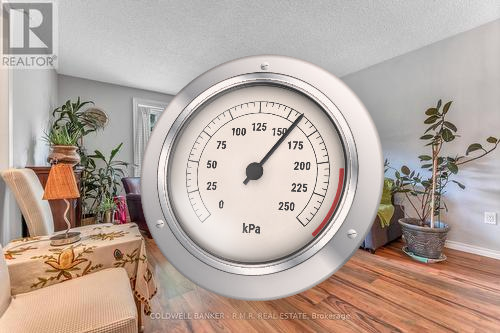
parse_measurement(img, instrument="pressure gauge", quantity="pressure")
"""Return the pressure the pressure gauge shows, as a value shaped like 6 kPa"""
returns 160 kPa
